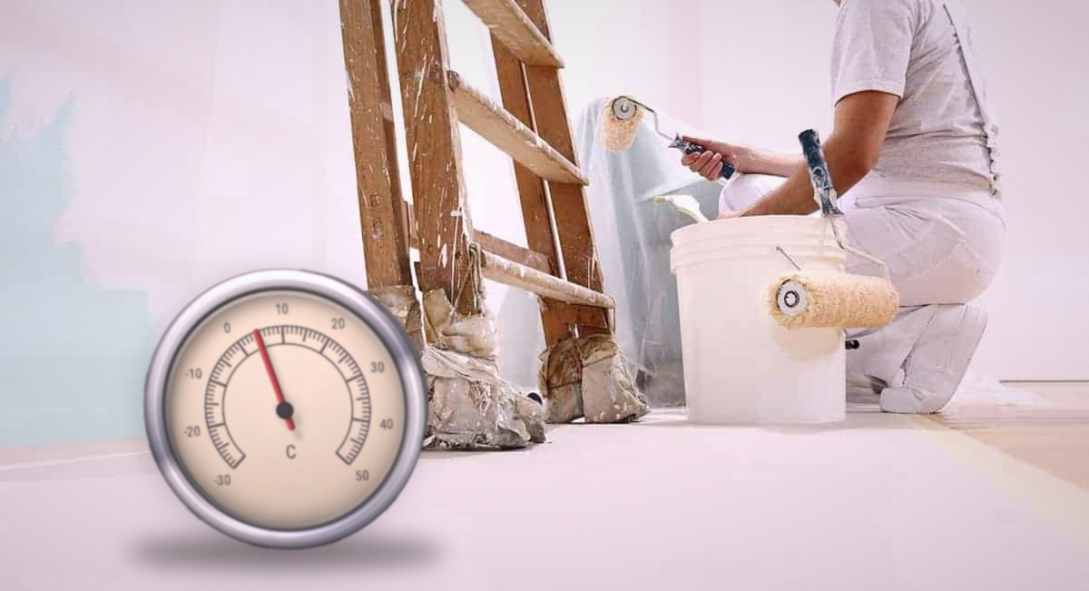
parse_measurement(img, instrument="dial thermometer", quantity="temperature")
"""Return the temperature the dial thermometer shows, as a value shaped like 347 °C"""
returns 5 °C
